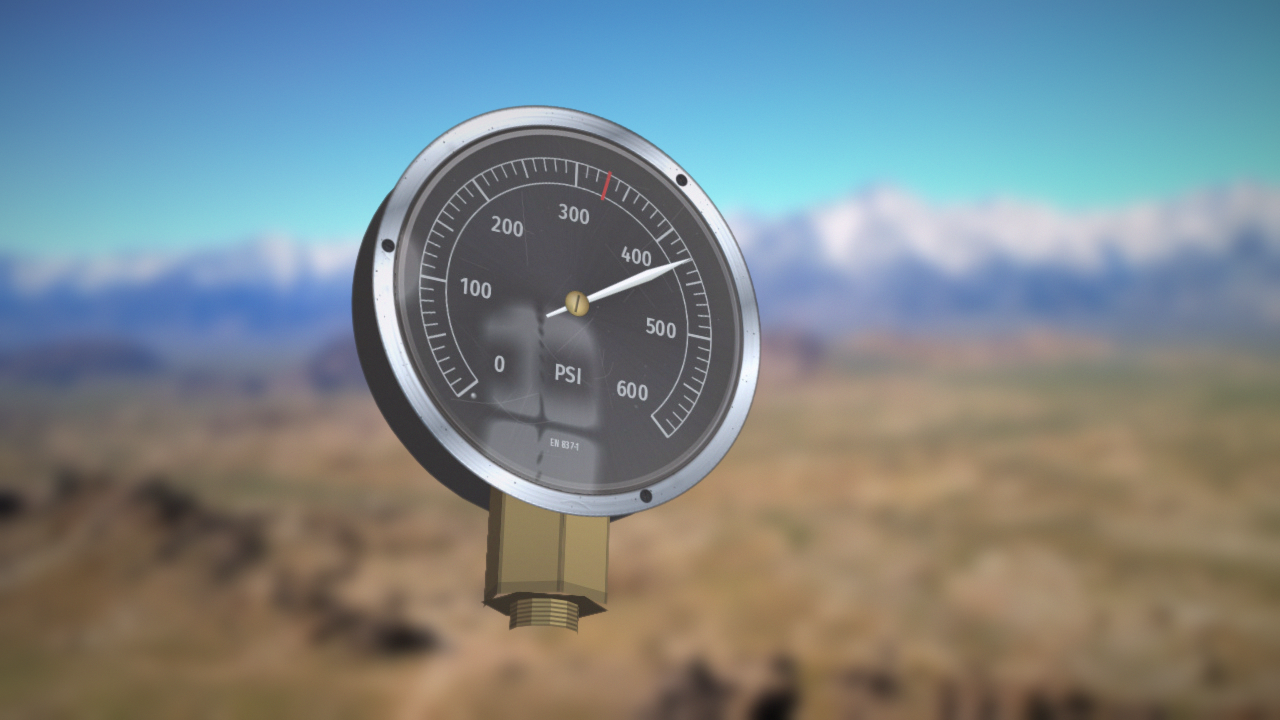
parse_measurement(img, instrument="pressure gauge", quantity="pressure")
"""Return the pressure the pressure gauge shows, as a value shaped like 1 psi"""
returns 430 psi
